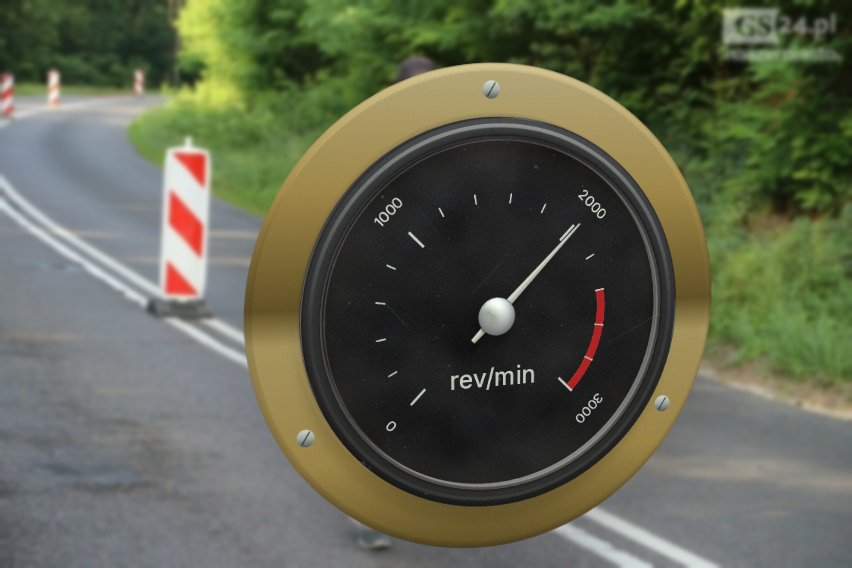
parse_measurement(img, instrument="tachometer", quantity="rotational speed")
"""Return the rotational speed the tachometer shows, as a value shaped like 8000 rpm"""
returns 2000 rpm
